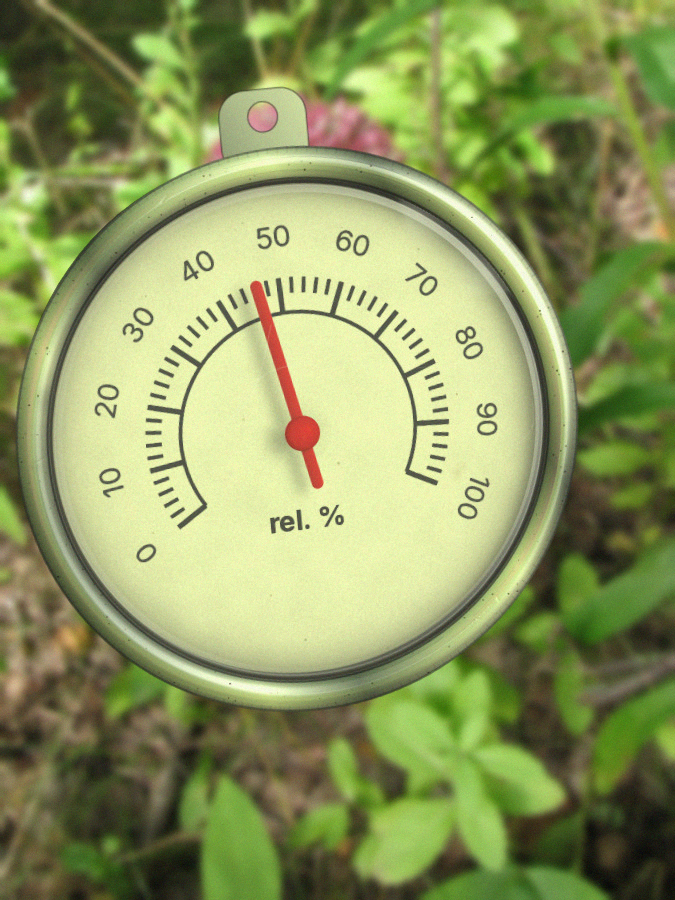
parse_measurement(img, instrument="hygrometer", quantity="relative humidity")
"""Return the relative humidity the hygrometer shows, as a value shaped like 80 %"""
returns 46 %
